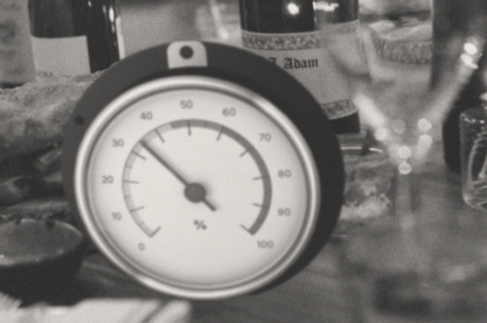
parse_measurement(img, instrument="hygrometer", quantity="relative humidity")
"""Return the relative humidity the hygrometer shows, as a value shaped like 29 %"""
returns 35 %
